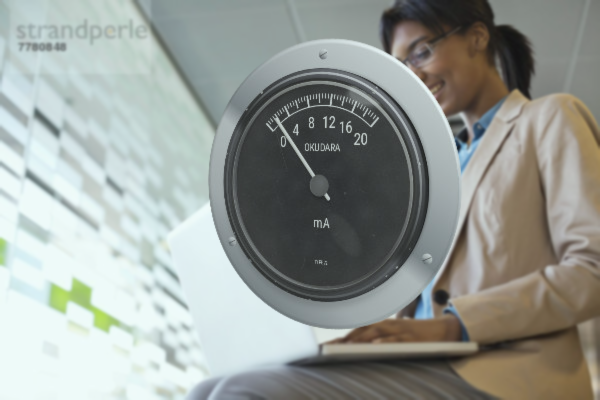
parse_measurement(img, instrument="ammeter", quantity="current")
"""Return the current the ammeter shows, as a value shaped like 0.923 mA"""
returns 2 mA
